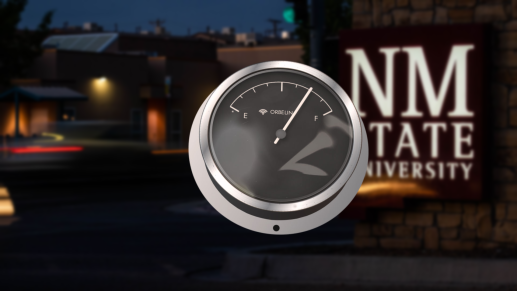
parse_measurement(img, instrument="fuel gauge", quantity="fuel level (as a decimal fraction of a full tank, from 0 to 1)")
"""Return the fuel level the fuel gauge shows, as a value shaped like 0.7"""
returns 0.75
